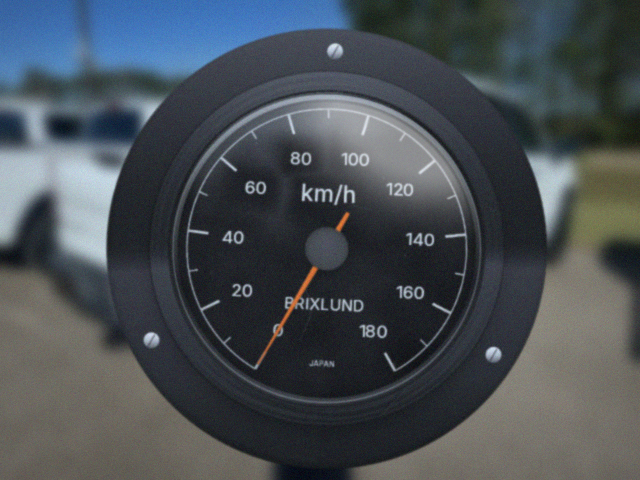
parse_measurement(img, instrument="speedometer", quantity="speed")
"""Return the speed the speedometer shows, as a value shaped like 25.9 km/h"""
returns 0 km/h
